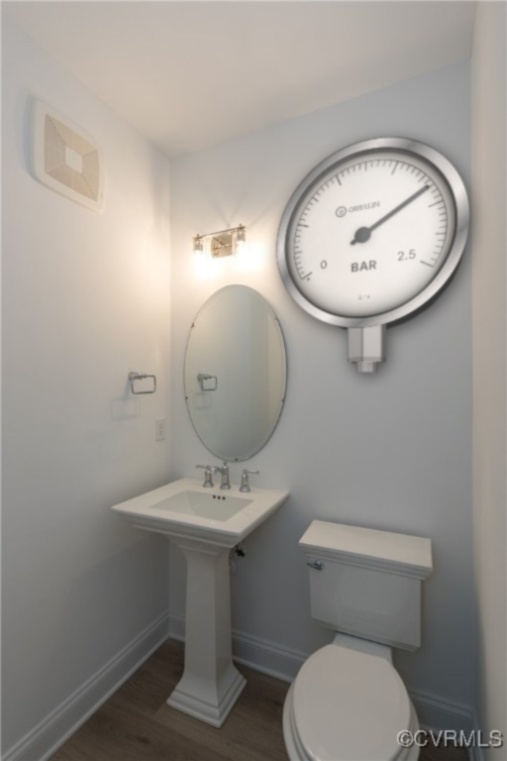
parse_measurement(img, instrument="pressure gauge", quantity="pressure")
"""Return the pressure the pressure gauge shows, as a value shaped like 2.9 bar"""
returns 1.85 bar
